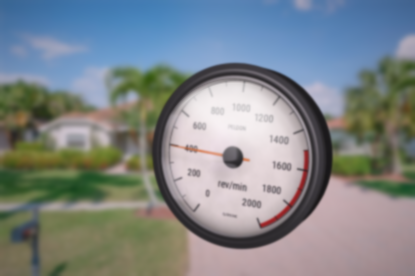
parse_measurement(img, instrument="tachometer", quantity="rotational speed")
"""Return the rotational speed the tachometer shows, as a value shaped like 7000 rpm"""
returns 400 rpm
